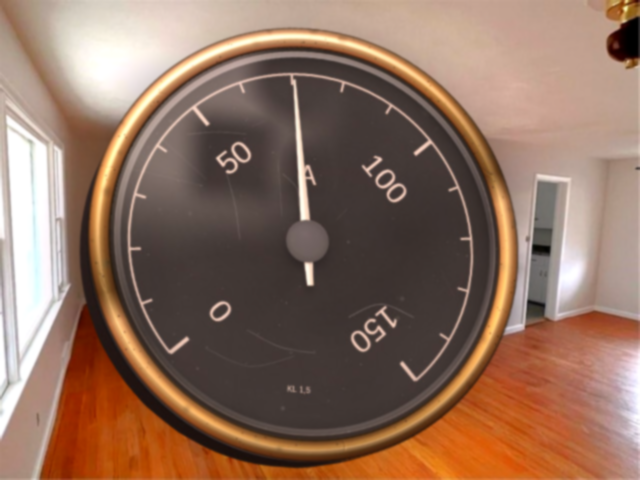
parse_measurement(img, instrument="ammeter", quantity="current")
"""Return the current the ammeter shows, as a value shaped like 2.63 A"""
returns 70 A
